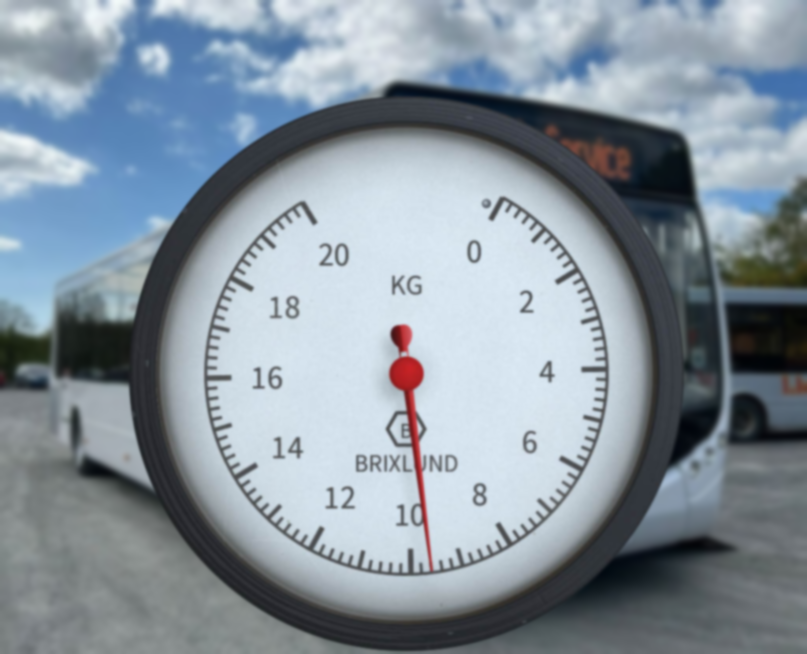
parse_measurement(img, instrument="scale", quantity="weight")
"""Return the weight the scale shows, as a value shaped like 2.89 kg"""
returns 9.6 kg
